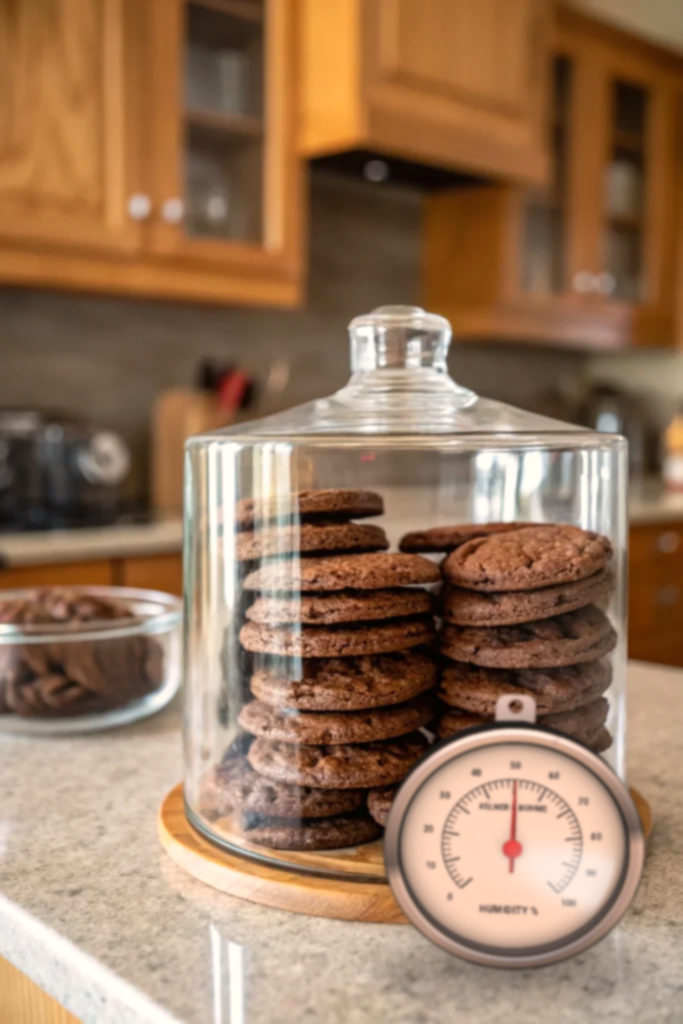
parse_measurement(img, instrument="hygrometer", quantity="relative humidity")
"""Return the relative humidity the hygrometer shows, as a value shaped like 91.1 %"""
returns 50 %
